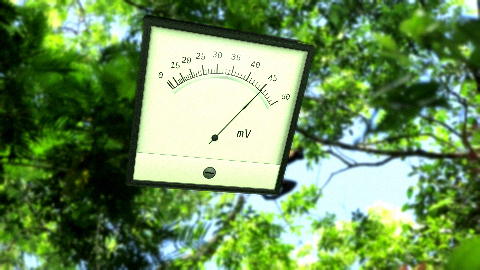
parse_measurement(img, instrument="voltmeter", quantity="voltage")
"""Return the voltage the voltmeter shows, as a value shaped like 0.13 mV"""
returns 45 mV
